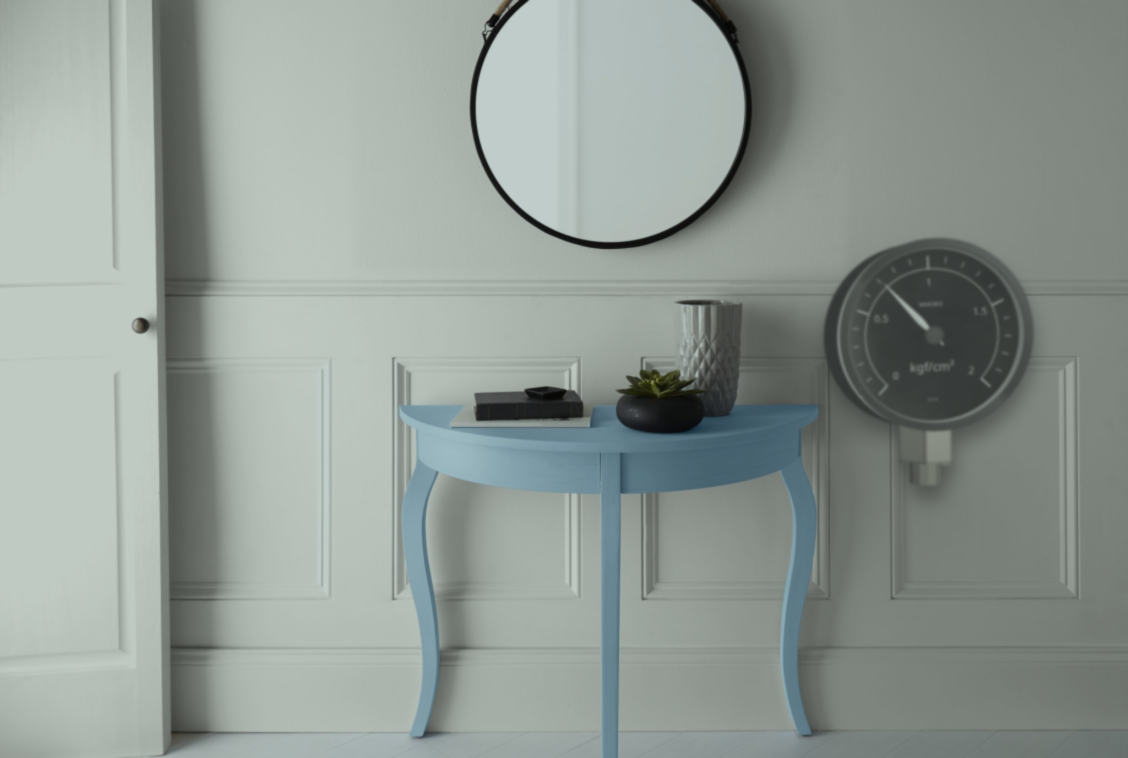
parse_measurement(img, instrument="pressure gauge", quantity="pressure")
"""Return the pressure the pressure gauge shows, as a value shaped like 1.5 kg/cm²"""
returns 0.7 kg/cm²
